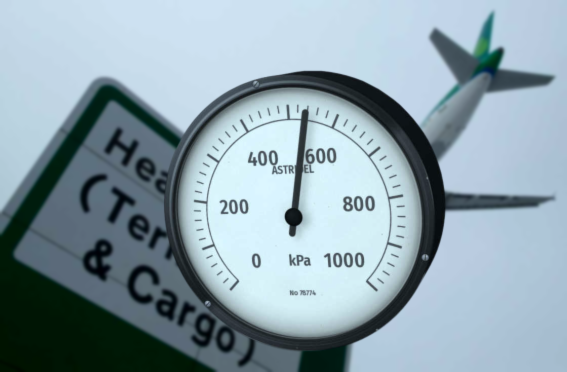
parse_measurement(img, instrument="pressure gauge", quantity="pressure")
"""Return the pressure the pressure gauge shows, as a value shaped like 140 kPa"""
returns 540 kPa
